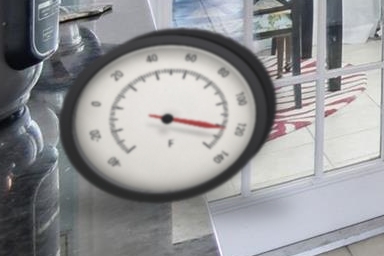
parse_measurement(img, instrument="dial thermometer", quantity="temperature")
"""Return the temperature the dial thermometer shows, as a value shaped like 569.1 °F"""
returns 120 °F
